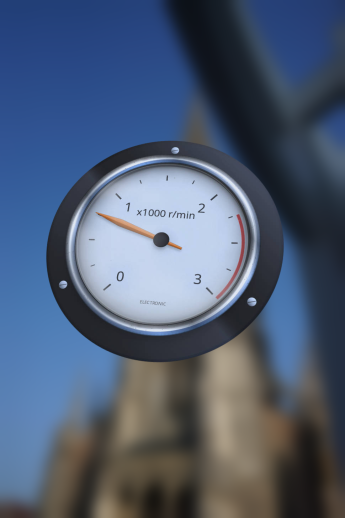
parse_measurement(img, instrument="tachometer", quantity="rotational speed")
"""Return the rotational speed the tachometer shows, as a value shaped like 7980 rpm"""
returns 750 rpm
